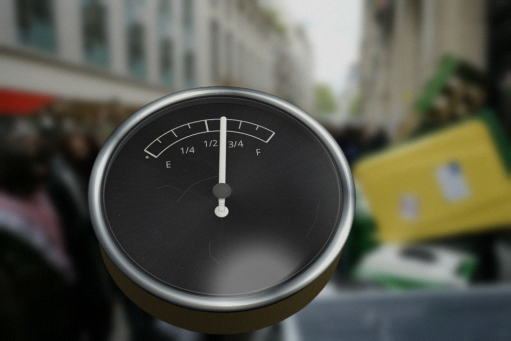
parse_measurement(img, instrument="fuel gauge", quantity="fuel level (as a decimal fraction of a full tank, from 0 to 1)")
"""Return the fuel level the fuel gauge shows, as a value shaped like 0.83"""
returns 0.625
